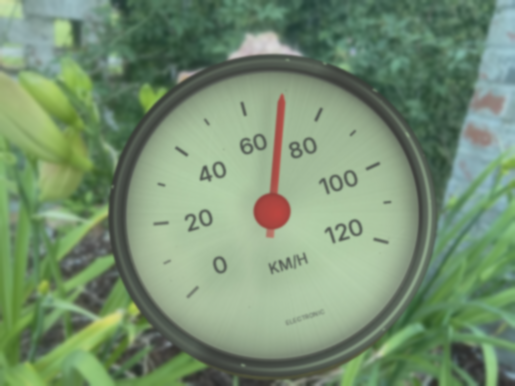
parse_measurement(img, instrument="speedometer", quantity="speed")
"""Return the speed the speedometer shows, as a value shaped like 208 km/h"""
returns 70 km/h
